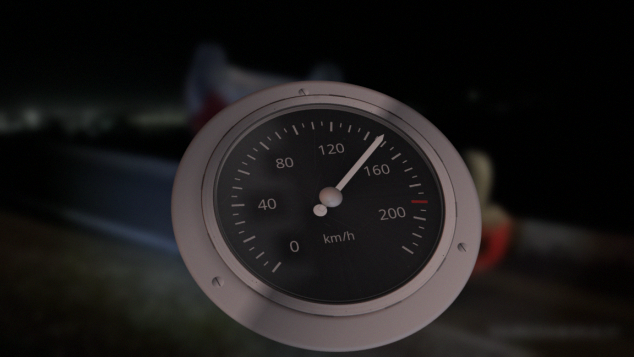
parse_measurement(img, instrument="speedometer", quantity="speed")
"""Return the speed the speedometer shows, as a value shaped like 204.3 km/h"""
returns 147.5 km/h
